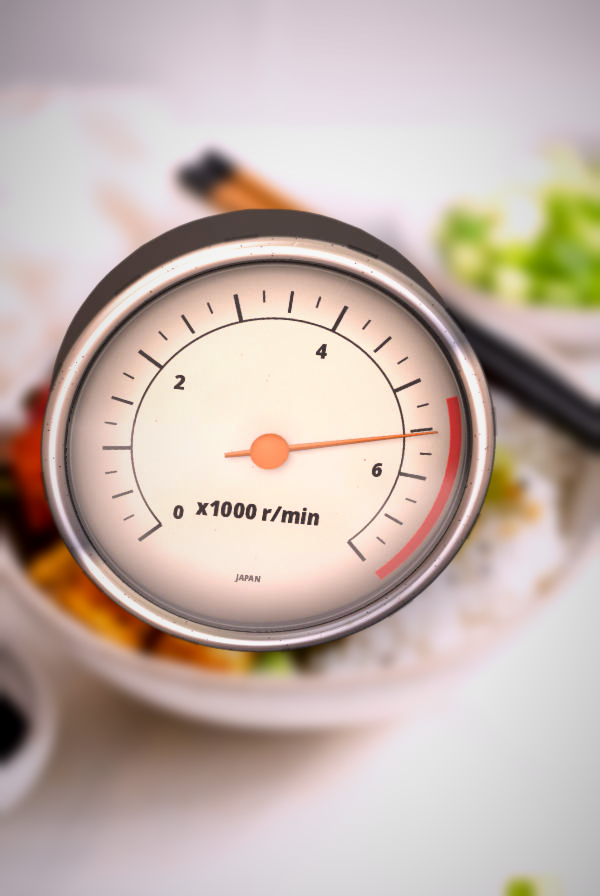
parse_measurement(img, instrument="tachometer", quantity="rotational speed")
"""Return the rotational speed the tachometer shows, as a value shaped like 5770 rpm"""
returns 5500 rpm
